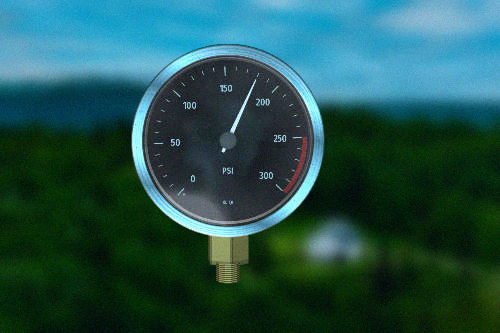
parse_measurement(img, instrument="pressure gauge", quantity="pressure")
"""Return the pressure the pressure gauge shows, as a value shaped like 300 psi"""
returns 180 psi
